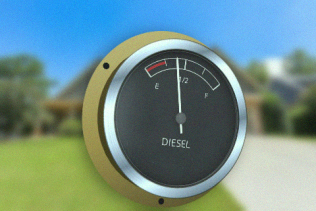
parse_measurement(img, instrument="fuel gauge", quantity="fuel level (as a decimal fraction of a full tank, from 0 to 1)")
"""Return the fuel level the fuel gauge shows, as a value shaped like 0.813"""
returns 0.375
